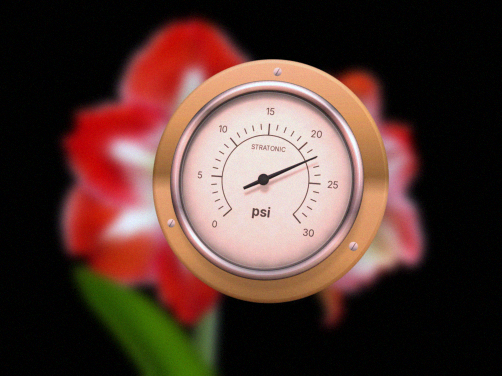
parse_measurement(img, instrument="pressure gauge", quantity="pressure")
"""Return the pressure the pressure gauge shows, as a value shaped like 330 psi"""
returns 22 psi
